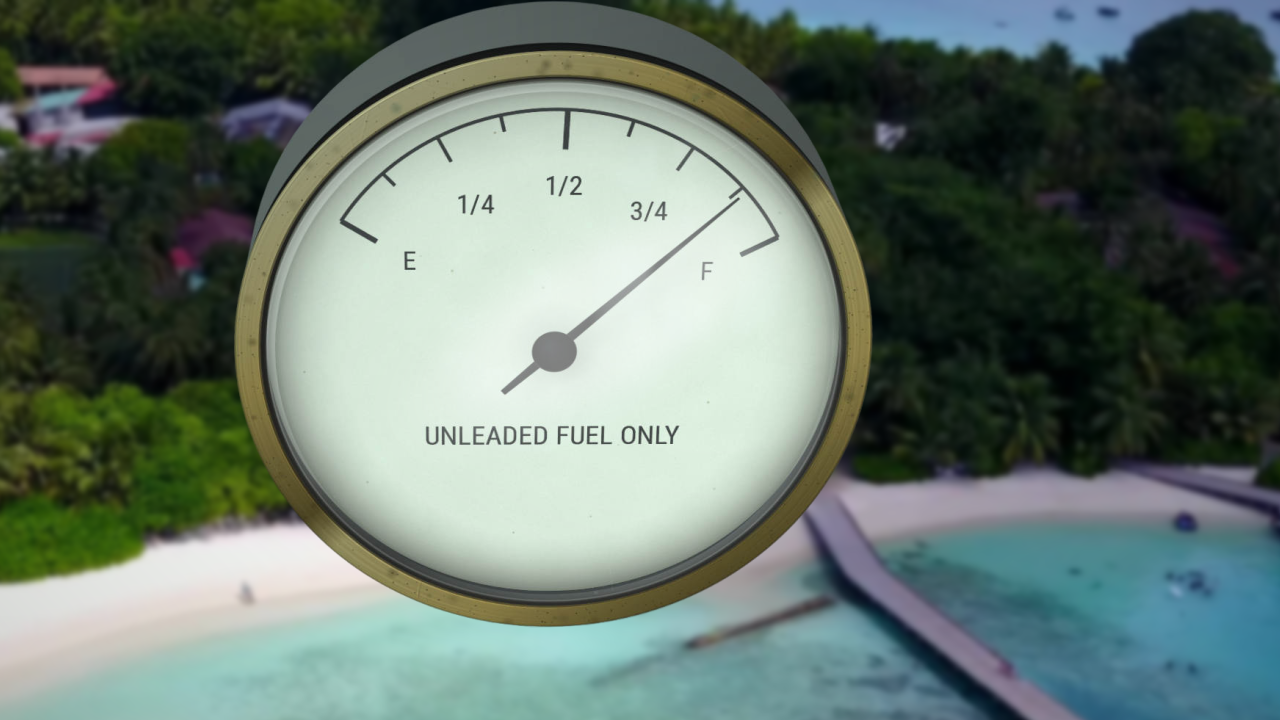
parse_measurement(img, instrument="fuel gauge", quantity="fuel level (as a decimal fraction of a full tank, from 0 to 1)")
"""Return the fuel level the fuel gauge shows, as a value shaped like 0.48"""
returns 0.875
